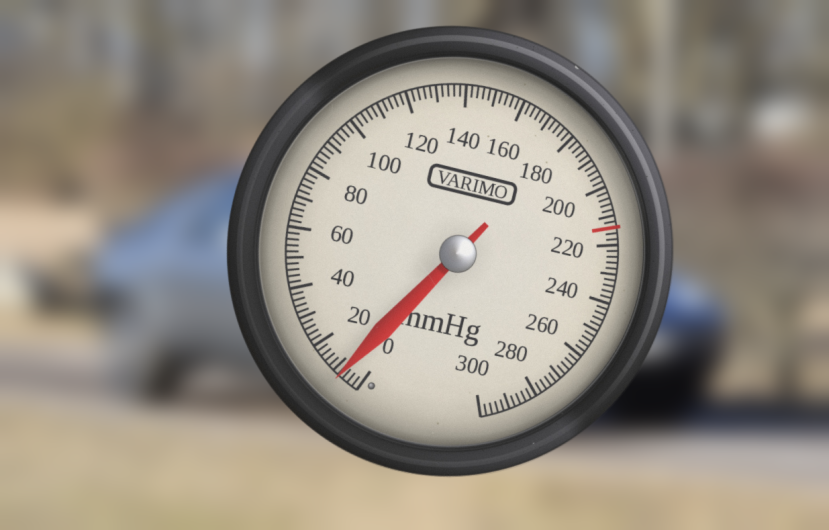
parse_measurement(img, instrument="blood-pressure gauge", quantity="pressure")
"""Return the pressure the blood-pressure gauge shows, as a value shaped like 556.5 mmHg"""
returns 8 mmHg
